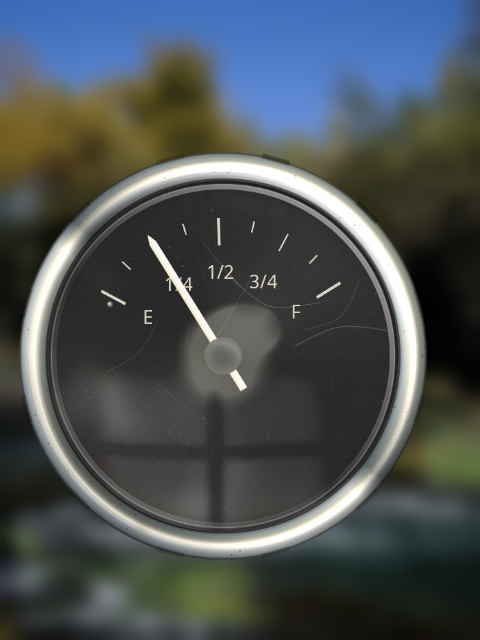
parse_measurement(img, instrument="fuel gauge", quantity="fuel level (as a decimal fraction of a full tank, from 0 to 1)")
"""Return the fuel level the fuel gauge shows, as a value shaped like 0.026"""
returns 0.25
